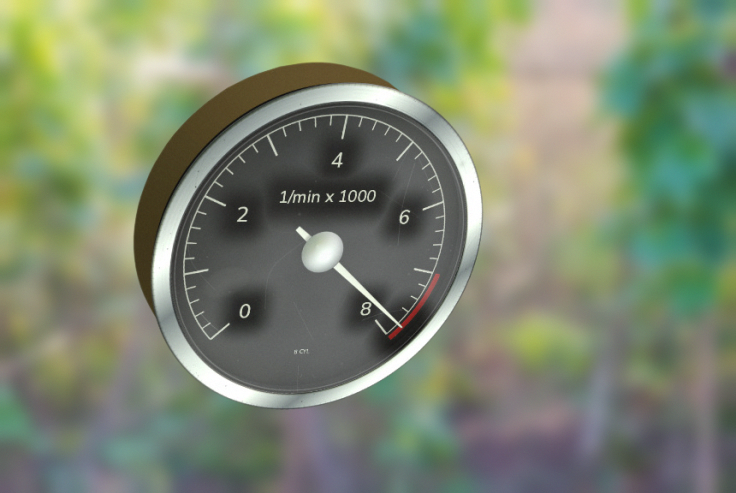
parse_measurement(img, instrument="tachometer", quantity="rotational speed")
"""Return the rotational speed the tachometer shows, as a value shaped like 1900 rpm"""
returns 7800 rpm
